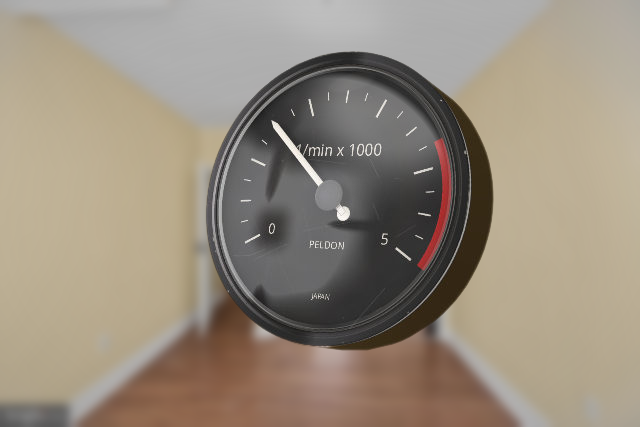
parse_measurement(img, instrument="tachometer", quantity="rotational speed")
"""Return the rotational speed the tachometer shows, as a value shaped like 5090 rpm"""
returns 1500 rpm
